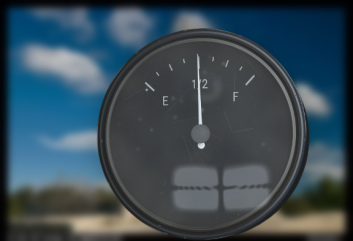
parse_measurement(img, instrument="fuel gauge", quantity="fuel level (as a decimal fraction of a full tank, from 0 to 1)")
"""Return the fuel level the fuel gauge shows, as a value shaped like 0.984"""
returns 0.5
